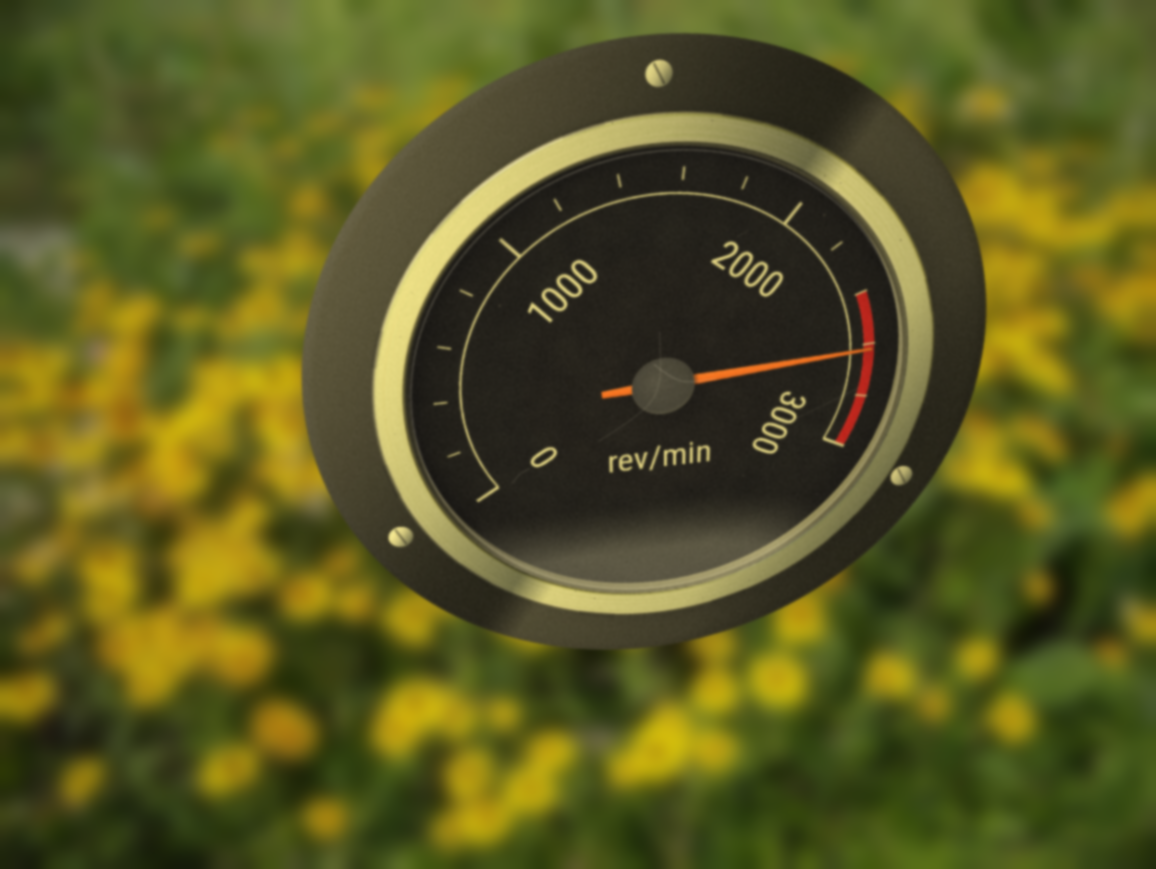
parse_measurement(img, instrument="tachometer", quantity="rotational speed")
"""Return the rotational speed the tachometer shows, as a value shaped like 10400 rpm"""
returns 2600 rpm
